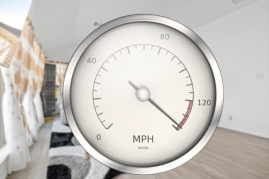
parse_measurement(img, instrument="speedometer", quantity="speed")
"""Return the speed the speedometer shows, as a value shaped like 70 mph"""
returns 137.5 mph
